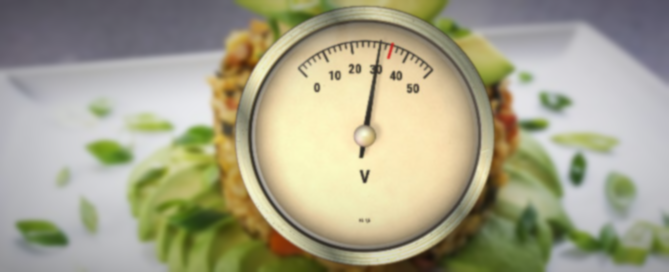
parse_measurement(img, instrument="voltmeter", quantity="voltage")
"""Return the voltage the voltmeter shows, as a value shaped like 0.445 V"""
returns 30 V
